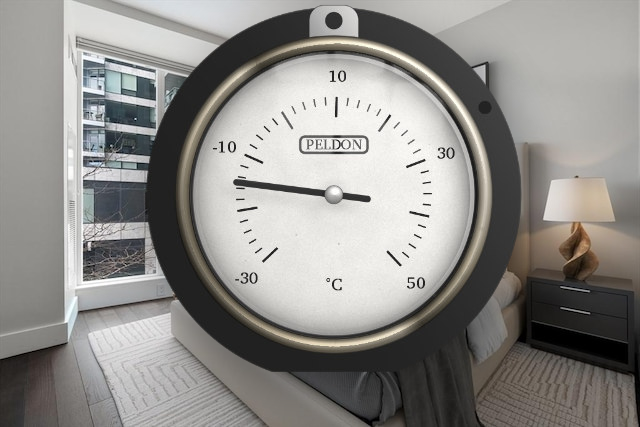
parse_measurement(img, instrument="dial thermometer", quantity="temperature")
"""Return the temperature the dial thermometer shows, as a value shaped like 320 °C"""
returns -15 °C
